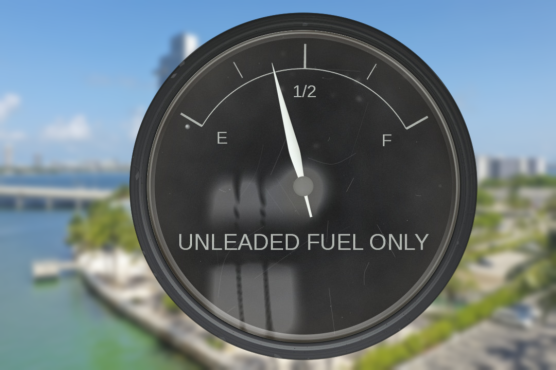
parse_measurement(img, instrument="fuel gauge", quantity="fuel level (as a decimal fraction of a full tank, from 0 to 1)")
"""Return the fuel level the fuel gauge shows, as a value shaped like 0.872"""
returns 0.375
